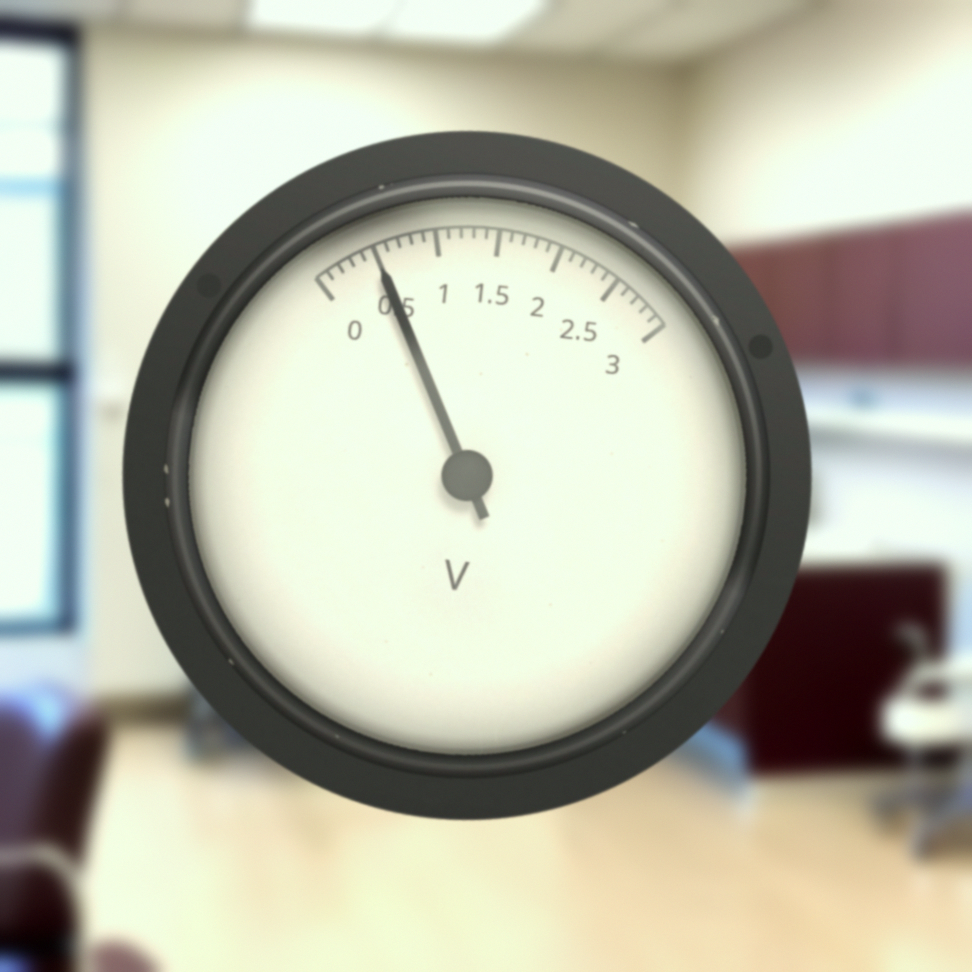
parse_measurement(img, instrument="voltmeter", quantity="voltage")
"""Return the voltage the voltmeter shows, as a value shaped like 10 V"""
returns 0.5 V
